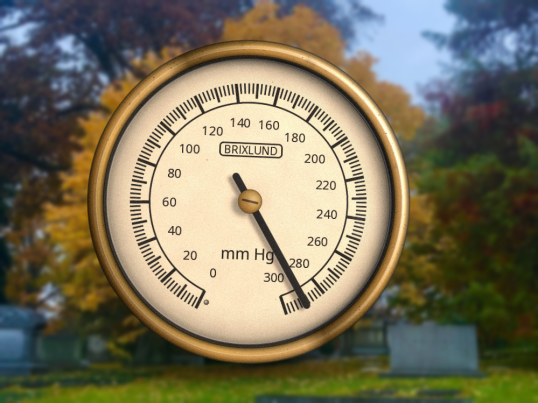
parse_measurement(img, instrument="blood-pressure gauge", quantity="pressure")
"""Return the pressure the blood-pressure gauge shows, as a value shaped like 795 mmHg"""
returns 290 mmHg
